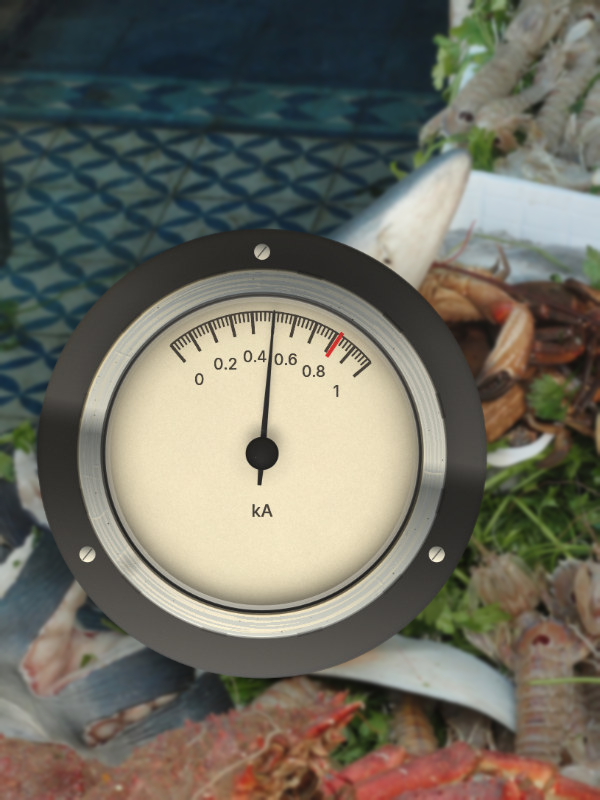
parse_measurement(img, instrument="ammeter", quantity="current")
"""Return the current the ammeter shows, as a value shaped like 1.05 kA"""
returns 0.5 kA
